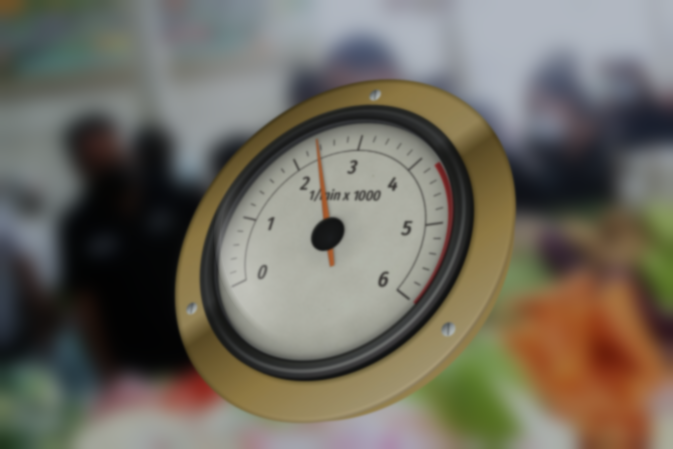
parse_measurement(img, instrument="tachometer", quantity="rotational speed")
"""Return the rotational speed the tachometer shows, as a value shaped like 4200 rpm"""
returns 2400 rpm
